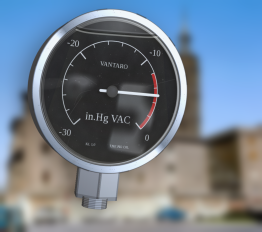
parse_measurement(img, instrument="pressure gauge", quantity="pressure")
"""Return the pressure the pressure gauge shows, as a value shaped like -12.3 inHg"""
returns -5 inHg
